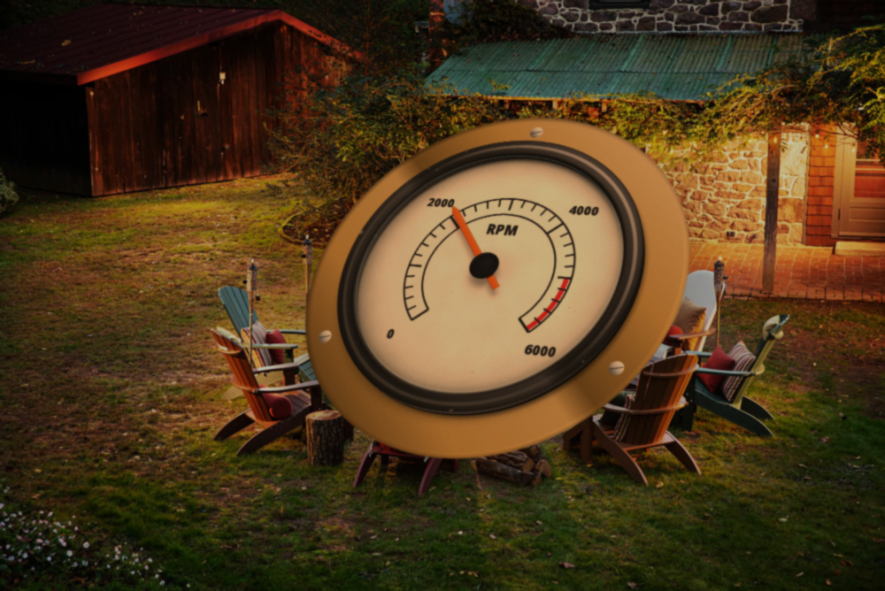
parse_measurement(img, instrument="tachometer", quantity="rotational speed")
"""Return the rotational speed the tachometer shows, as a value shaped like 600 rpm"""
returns 2100 rpm
